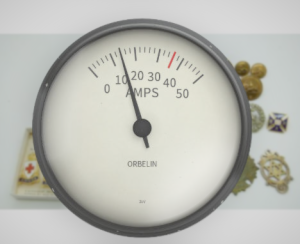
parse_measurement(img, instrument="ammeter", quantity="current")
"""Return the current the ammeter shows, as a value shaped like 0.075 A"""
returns 14 A
